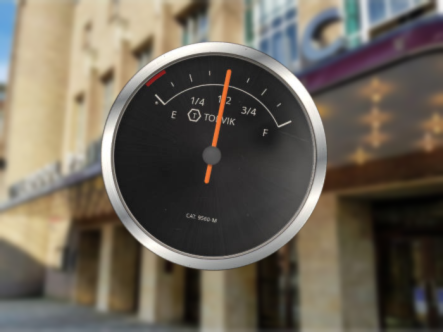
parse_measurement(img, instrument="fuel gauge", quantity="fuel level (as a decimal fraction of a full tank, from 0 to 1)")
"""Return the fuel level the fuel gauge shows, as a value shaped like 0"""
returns 0.5
